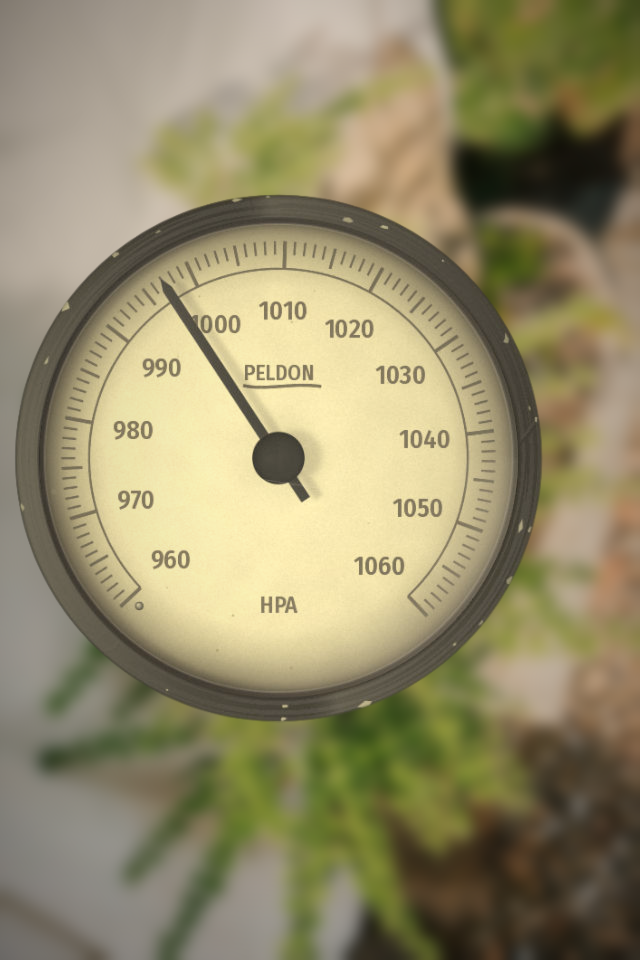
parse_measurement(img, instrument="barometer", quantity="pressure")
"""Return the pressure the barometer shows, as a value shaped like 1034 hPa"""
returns 997 hPa
